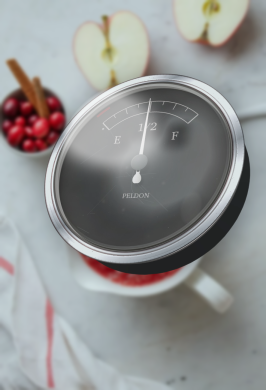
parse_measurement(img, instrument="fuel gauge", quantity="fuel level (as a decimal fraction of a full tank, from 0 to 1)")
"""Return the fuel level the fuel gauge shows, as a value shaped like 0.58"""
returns 0.5
